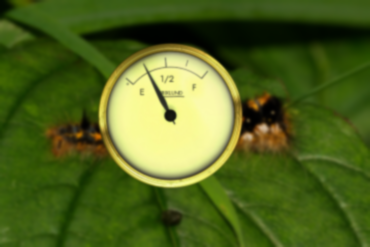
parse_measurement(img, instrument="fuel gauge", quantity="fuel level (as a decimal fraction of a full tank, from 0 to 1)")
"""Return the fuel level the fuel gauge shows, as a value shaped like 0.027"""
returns 0.25
